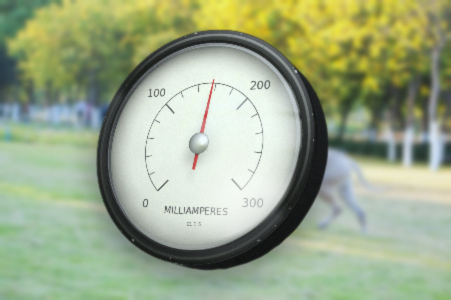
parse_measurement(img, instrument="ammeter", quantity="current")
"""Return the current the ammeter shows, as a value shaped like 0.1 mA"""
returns 160 mA
